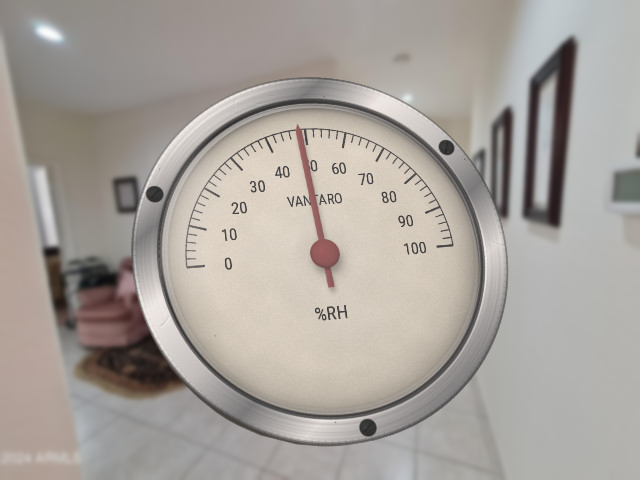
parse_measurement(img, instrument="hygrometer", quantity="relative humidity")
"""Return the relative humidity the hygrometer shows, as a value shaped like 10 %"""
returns 48 %
